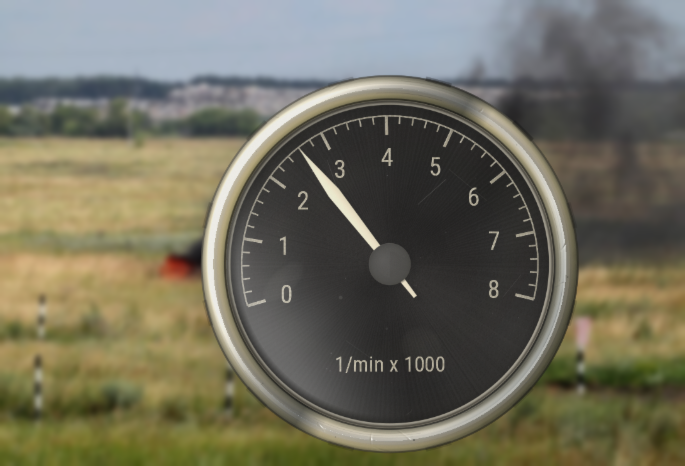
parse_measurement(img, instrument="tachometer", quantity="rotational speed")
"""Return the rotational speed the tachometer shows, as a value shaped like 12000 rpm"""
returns 2600 rpm
